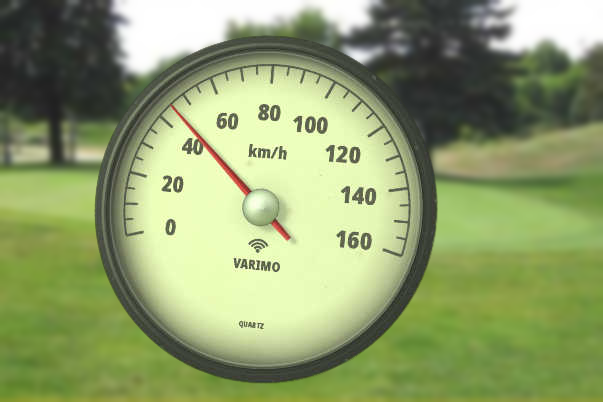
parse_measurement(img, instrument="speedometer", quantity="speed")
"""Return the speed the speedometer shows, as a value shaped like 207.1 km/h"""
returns 45 km/h
